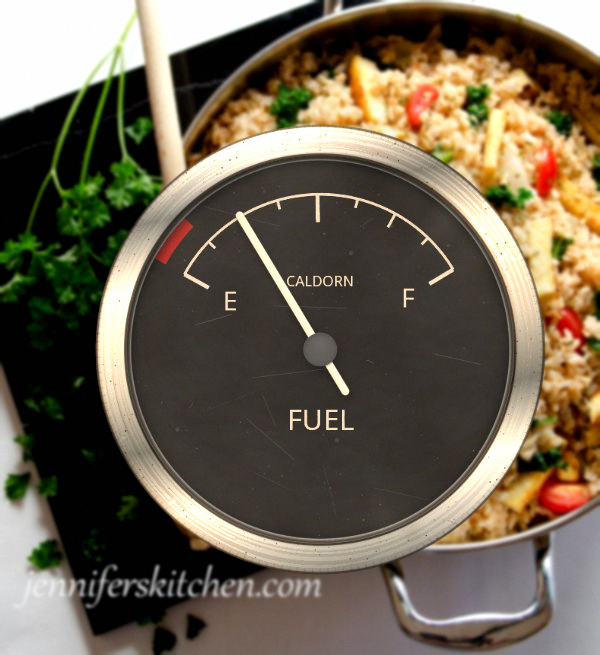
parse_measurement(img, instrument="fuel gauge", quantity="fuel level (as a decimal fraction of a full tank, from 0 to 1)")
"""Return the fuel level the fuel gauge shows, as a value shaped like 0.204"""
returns 0.25
